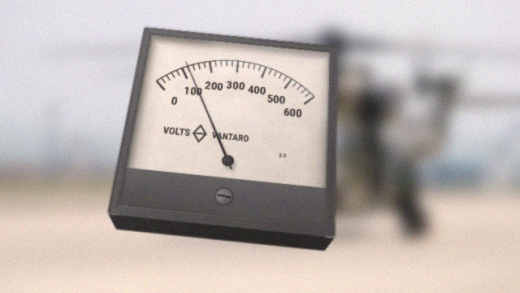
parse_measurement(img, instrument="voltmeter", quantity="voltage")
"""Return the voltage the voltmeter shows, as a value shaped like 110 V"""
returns 120 V
